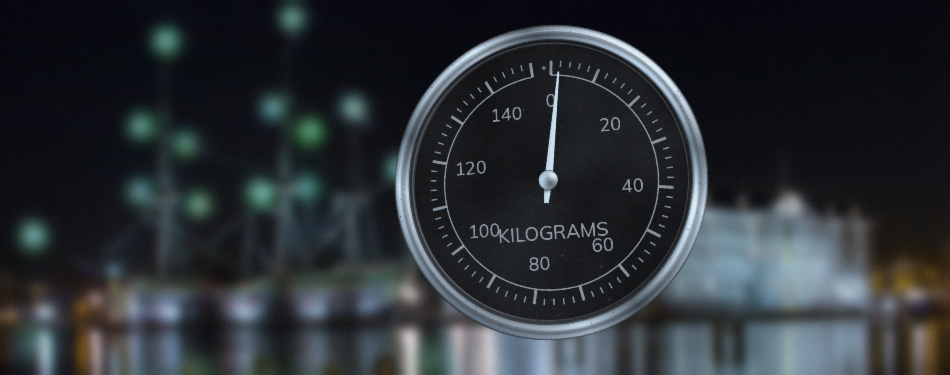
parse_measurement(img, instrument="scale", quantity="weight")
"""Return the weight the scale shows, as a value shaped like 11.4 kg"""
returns 2 kg
